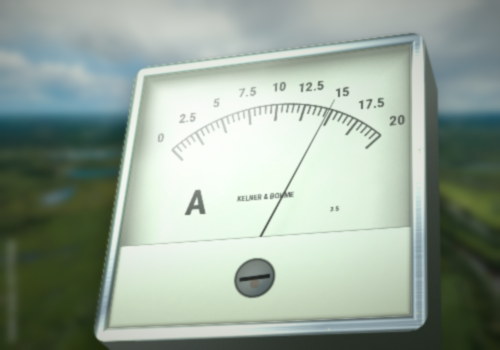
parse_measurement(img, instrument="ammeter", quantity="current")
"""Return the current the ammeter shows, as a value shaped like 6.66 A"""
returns 15 A
